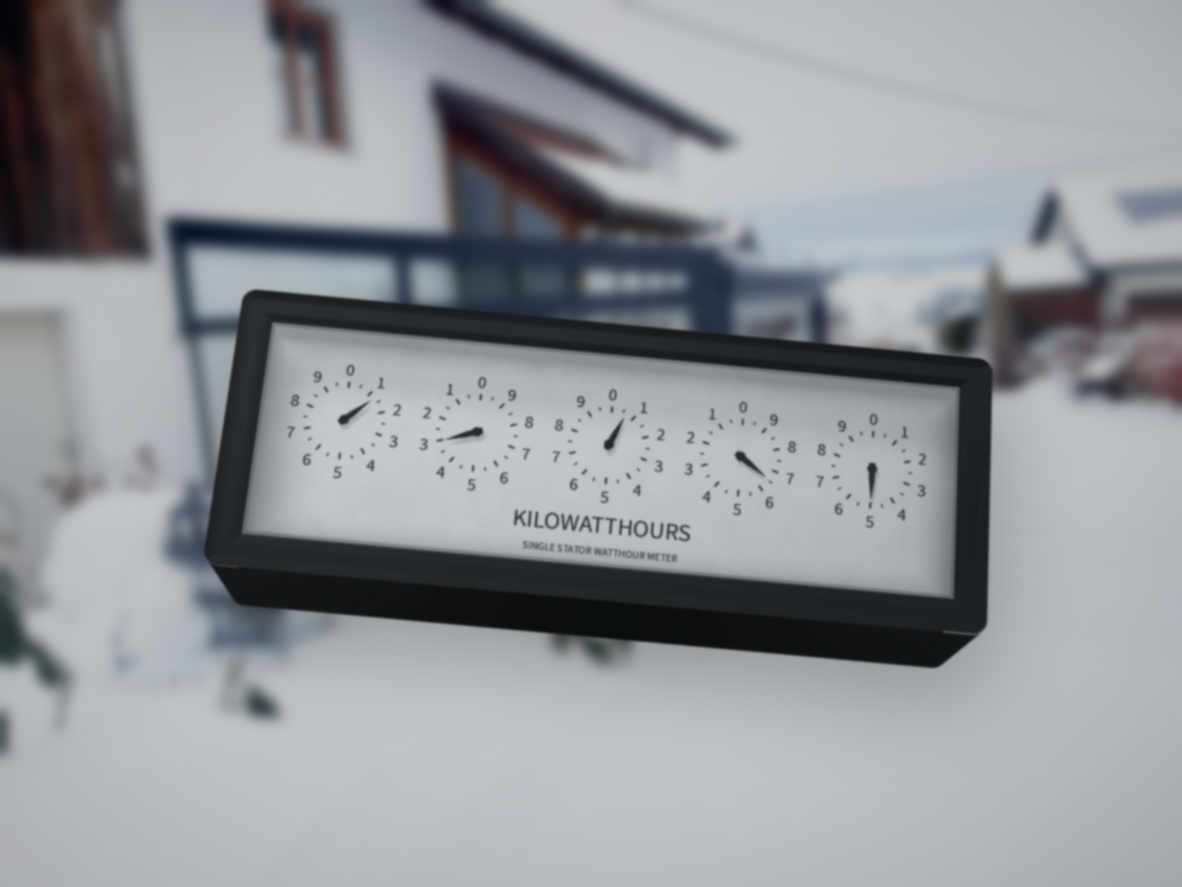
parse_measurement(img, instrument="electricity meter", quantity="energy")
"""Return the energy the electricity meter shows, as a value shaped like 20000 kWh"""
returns 13065 kWh
